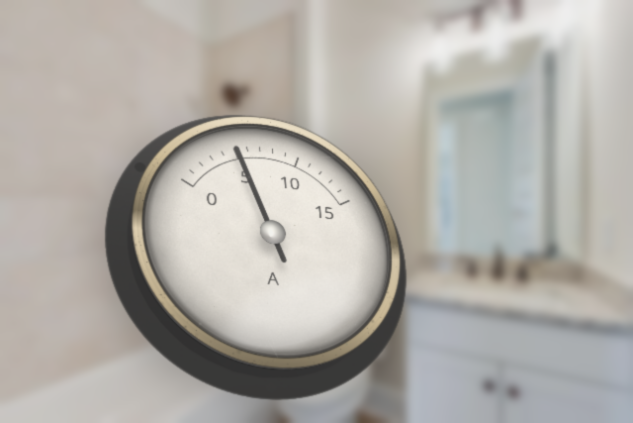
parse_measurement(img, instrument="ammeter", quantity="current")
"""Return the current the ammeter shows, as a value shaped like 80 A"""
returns 5 A
